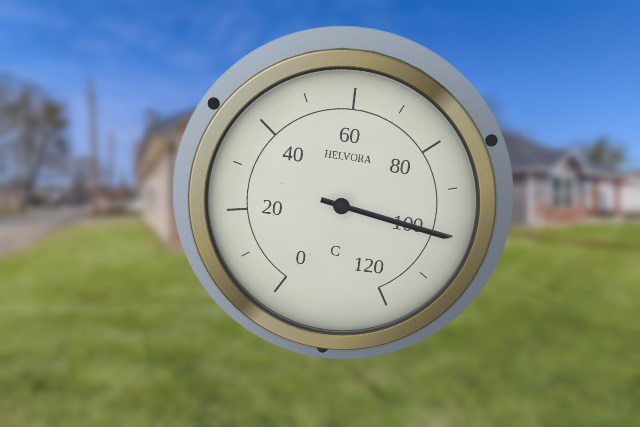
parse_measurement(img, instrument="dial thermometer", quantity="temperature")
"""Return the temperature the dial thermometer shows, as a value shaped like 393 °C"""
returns 100 °C
